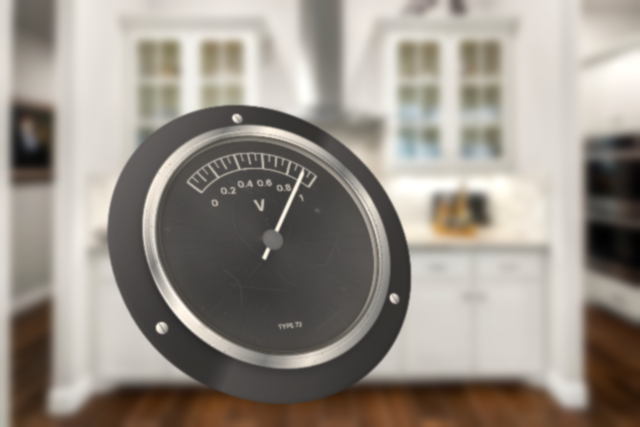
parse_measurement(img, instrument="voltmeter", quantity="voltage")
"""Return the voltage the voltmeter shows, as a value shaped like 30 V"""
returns 0.9 V
